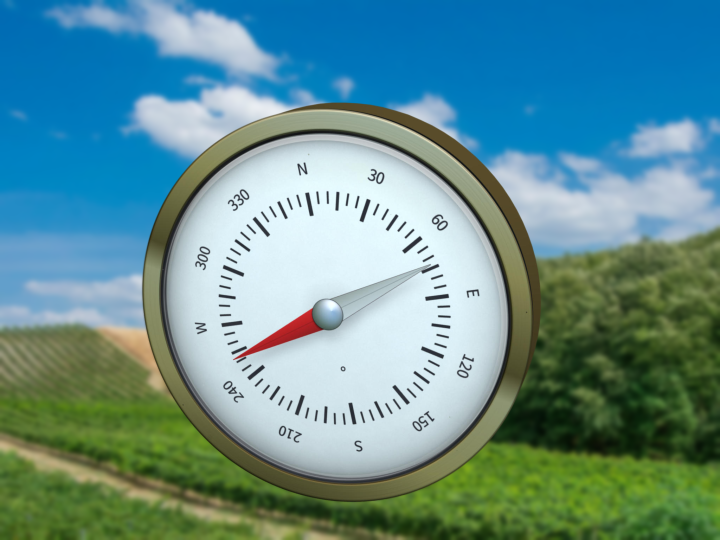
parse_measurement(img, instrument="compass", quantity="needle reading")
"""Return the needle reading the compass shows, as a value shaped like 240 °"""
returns 252.5 °
